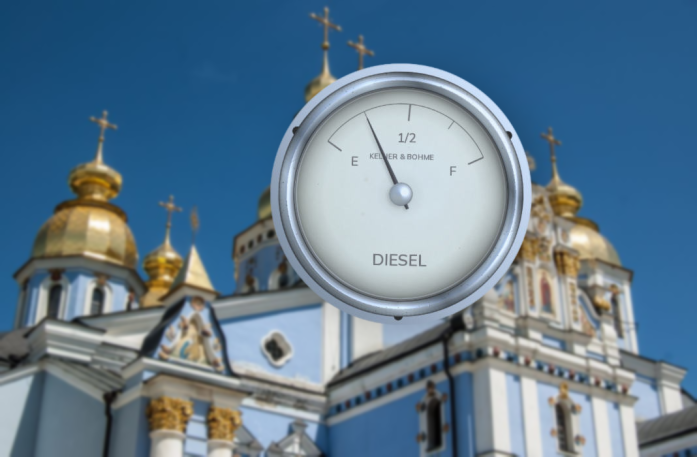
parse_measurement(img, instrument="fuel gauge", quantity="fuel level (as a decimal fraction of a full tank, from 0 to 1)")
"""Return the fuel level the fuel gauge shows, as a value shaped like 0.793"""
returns 0.25
